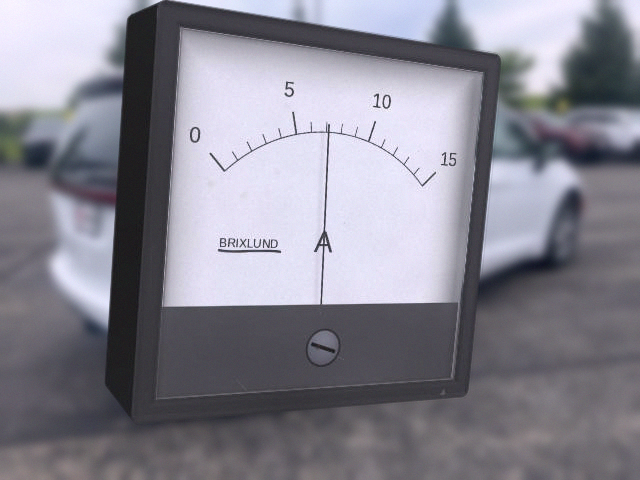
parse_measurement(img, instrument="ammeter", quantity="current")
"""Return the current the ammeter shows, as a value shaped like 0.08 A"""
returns 7 A
